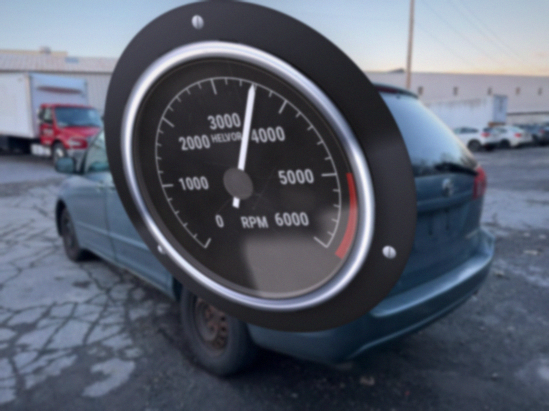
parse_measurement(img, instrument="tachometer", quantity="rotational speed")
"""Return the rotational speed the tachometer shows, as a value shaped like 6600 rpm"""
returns 3600 rpm
